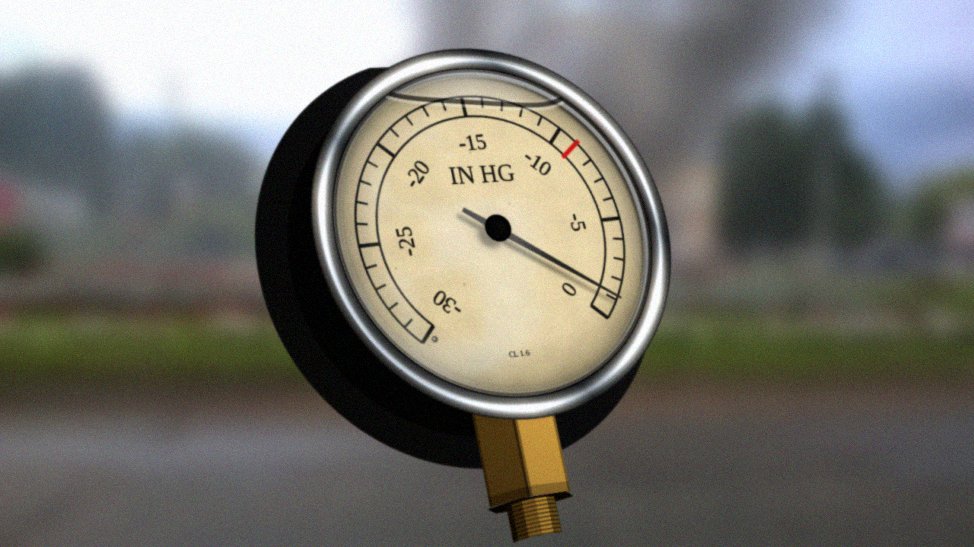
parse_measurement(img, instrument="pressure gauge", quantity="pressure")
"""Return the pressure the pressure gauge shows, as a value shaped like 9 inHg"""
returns -1 inHg
